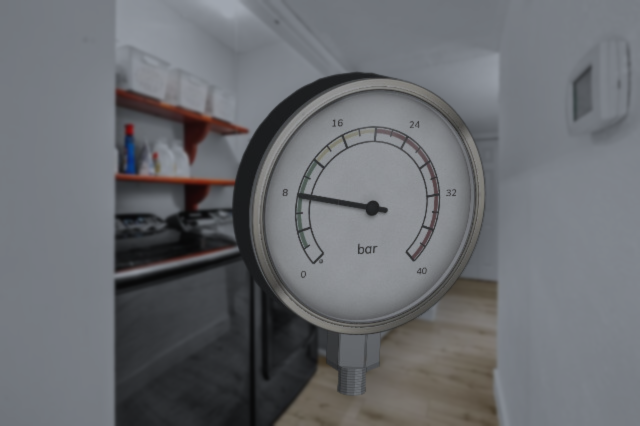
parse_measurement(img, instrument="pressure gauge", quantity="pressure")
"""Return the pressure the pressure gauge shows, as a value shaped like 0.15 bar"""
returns 8 bar
